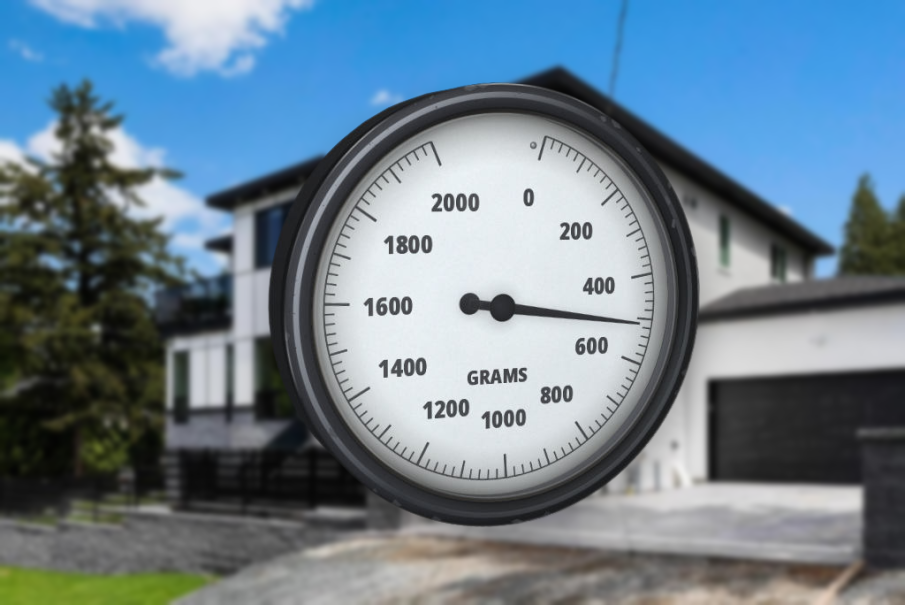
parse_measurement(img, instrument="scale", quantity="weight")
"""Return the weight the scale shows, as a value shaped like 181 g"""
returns 510 g
